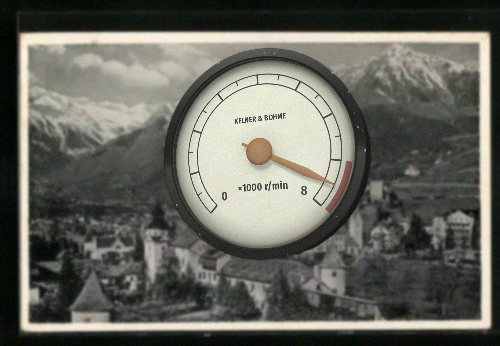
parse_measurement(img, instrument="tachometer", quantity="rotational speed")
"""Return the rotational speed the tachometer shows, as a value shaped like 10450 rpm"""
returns 7500 rpm
